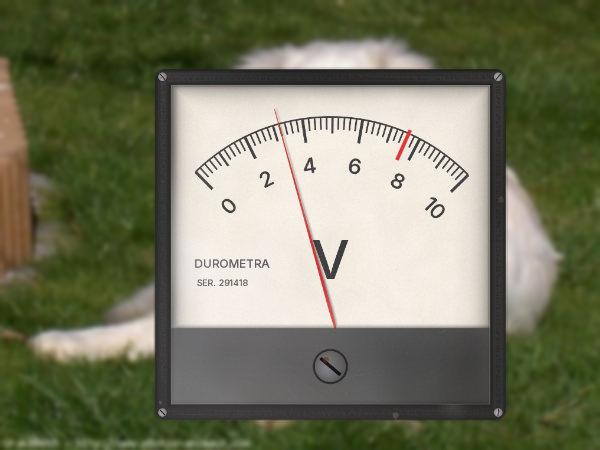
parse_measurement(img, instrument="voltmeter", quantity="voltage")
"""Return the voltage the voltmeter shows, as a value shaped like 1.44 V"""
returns 3.2 V
